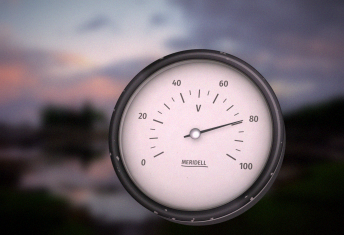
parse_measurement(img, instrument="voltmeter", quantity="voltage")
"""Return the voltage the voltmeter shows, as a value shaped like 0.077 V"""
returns 80 V
